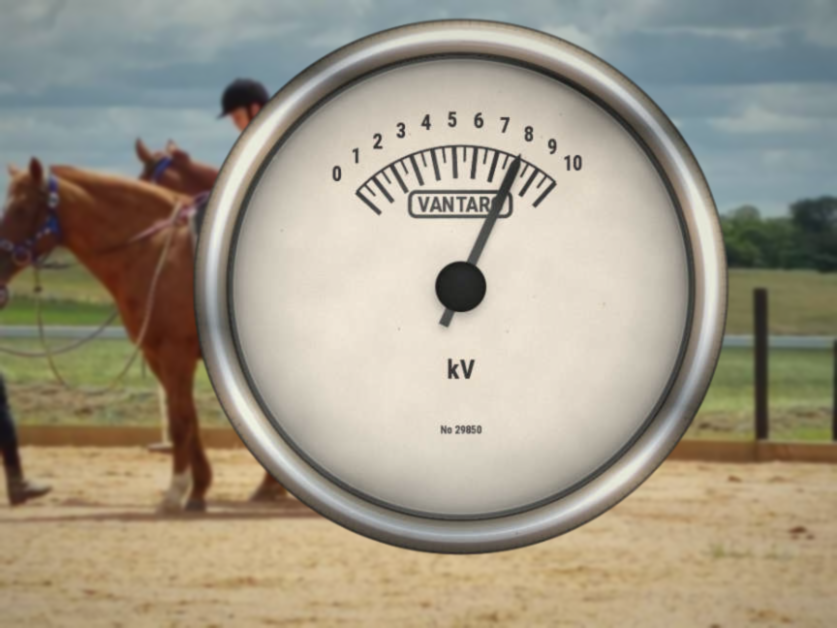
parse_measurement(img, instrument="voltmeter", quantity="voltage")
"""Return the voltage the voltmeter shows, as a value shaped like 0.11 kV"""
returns 8 kV
